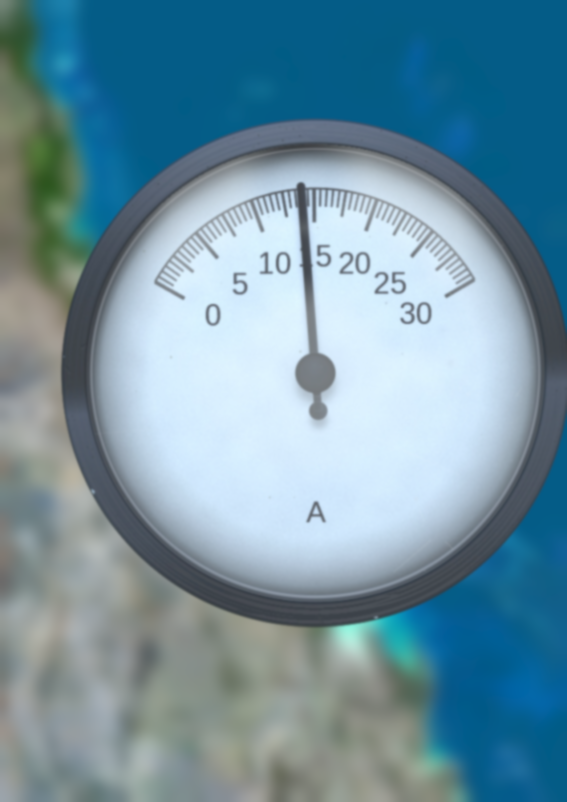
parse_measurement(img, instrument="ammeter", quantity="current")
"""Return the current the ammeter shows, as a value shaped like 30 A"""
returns 14 A
